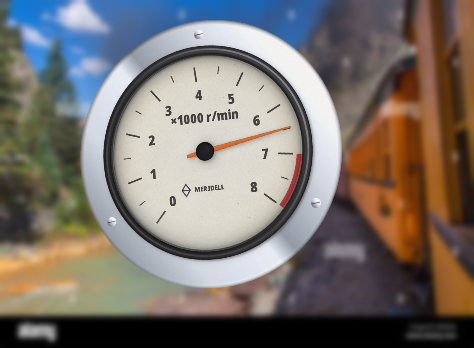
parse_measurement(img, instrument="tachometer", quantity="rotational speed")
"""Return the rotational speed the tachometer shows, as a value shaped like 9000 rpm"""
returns 6500 rpm
